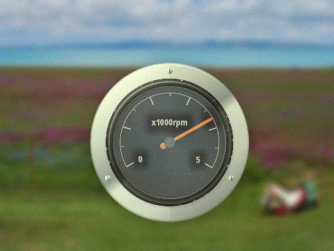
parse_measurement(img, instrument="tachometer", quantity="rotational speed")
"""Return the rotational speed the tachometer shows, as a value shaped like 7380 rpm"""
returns 3750 rpm
